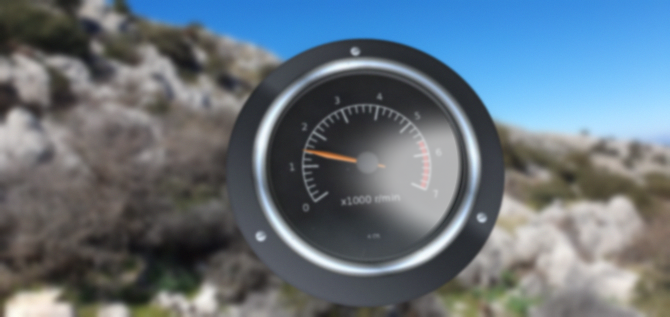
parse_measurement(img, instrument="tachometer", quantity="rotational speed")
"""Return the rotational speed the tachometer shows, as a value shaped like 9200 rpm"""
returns 1400 rpm
